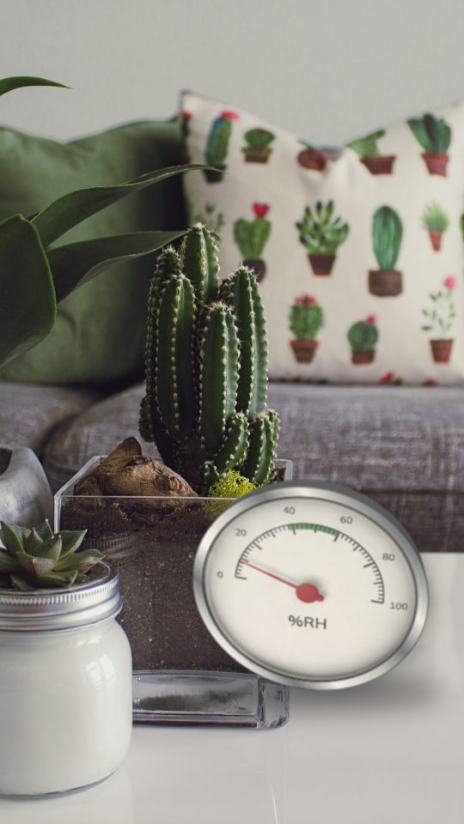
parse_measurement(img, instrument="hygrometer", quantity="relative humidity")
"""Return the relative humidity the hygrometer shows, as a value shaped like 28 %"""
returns 10 %
